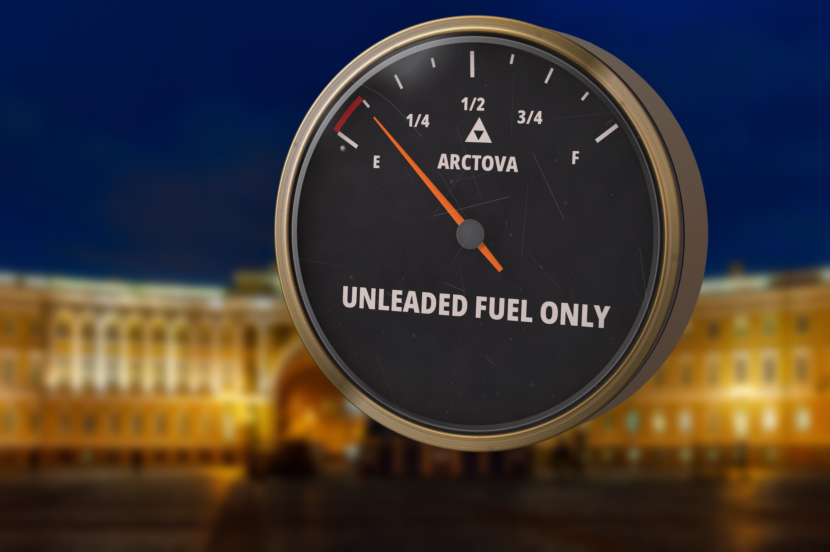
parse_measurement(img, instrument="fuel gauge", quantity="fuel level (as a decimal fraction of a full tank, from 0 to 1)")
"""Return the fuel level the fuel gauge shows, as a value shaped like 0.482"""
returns 0.125
